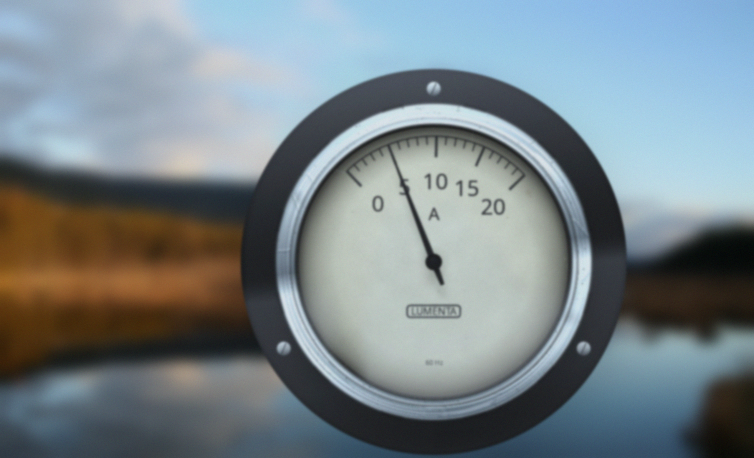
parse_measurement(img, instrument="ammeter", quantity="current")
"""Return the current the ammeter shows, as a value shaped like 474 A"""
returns 5 A
